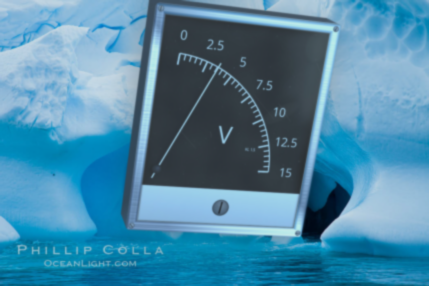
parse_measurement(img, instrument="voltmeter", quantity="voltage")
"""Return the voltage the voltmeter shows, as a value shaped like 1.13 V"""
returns 3.5 V
